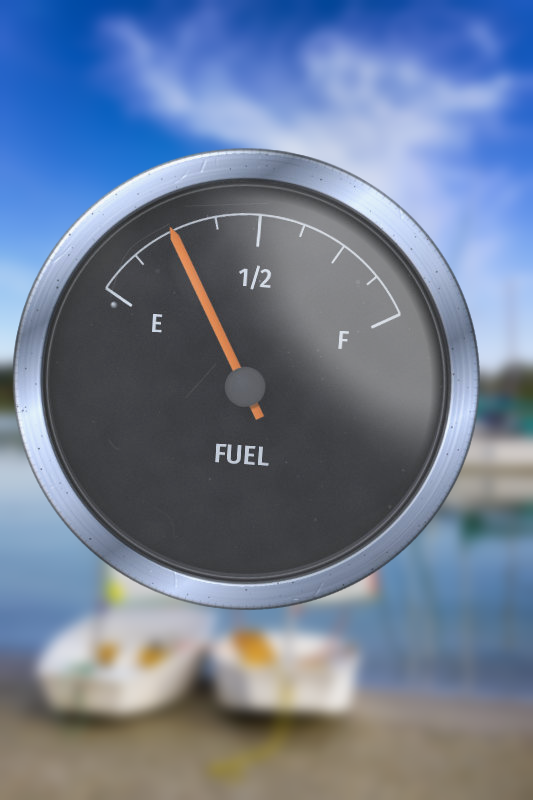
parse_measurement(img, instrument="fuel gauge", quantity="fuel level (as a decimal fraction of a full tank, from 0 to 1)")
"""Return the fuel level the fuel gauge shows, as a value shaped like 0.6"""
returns 0.25
